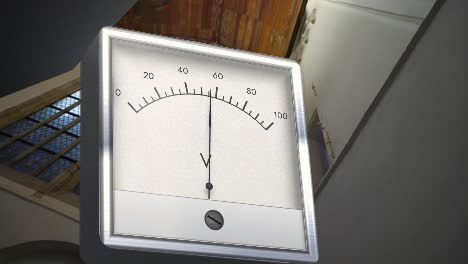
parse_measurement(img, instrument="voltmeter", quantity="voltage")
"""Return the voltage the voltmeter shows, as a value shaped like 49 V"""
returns 55 V
